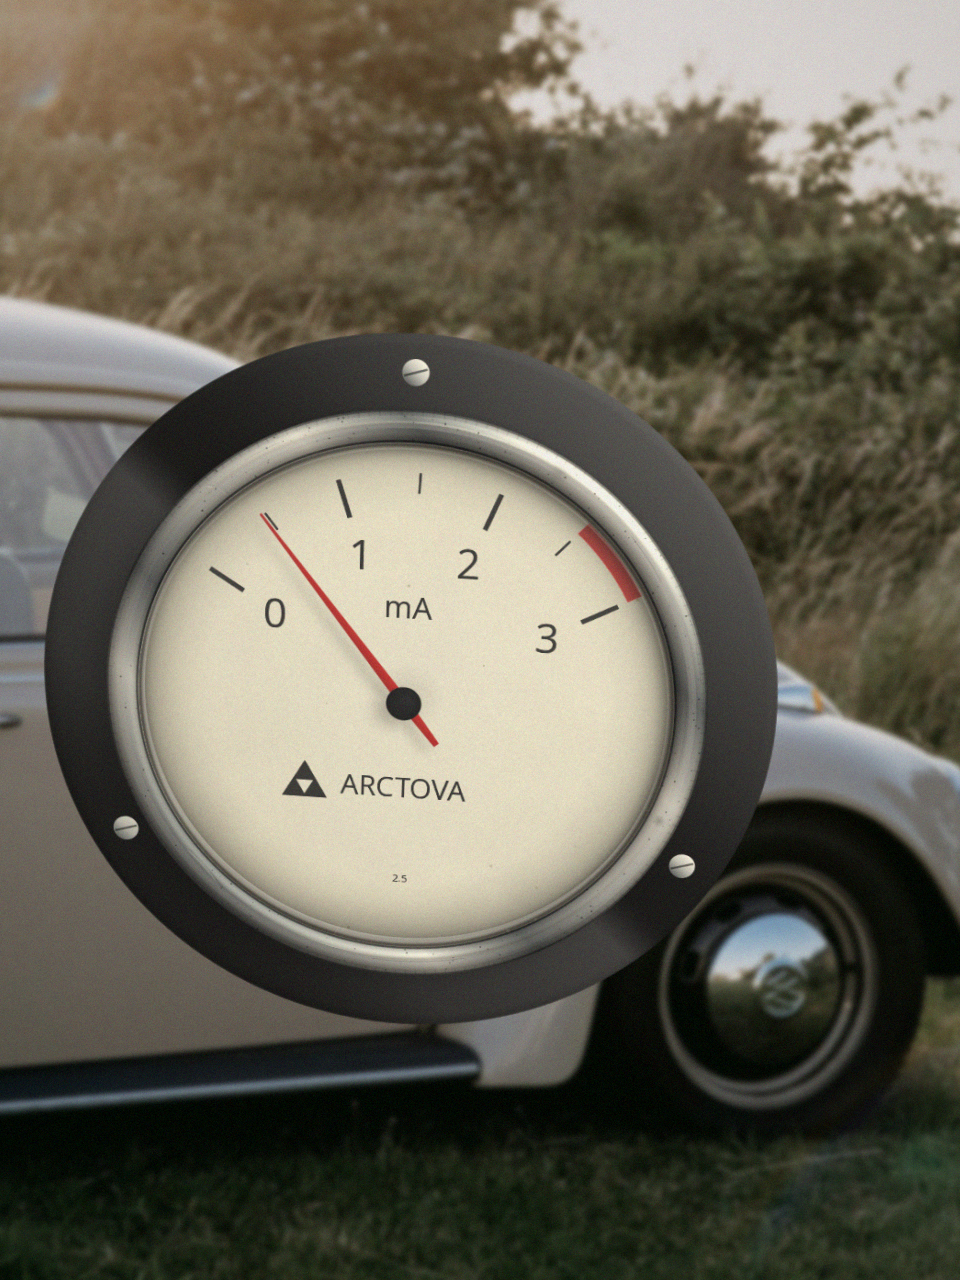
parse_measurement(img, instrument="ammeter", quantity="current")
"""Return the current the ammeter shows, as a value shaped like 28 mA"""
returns 0.5 mA
